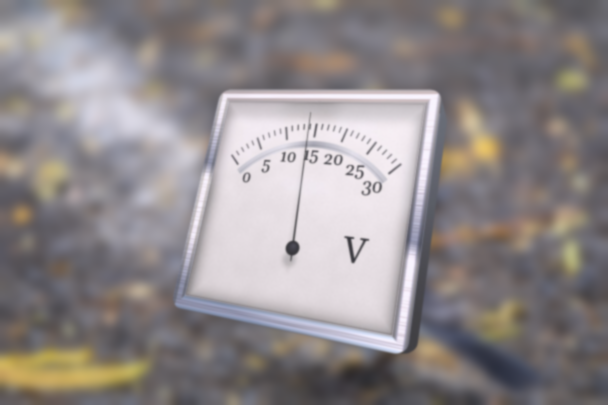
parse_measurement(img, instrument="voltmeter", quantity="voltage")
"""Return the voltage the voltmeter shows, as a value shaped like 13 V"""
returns 14 V
